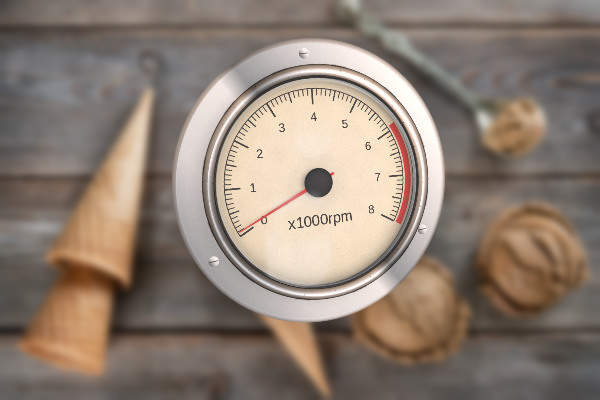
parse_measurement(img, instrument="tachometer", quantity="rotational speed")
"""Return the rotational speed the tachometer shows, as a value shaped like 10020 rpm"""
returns 100 rpm
